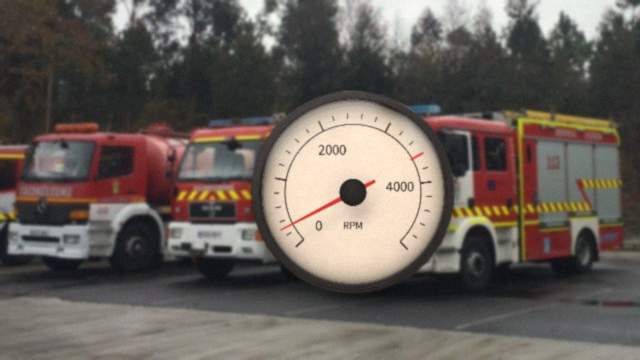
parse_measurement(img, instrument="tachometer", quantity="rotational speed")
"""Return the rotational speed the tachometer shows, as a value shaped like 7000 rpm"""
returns 300 rpm
